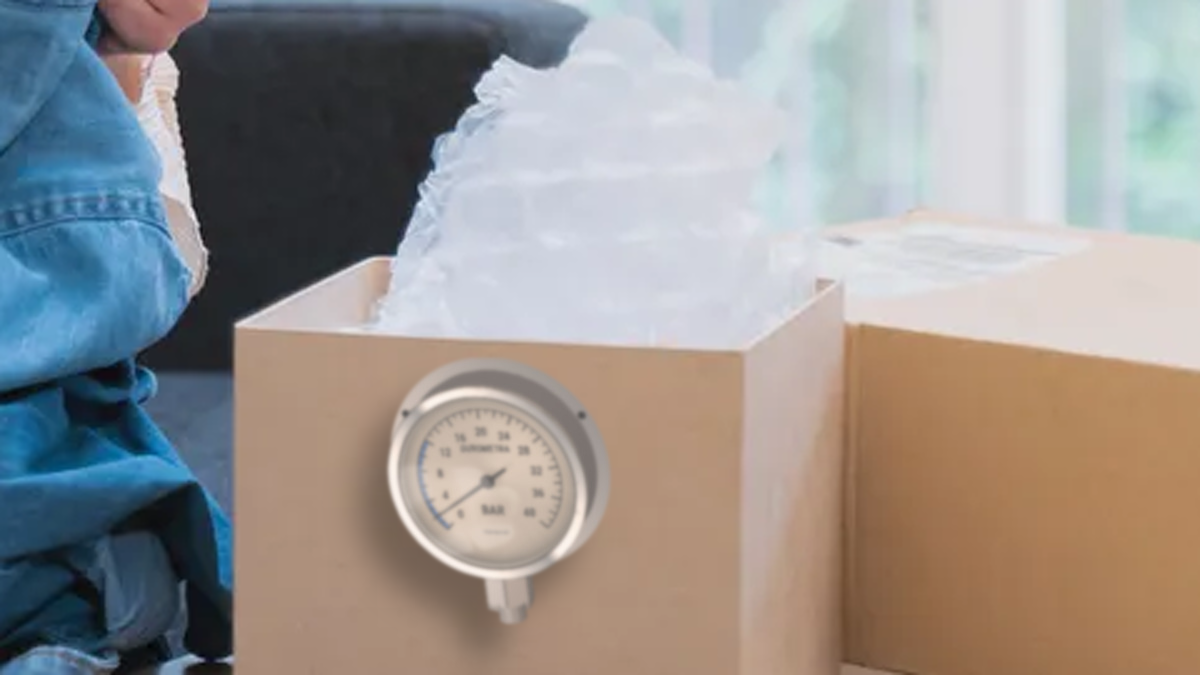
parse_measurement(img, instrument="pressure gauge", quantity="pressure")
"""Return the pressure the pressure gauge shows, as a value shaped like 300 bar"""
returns 2 bar
